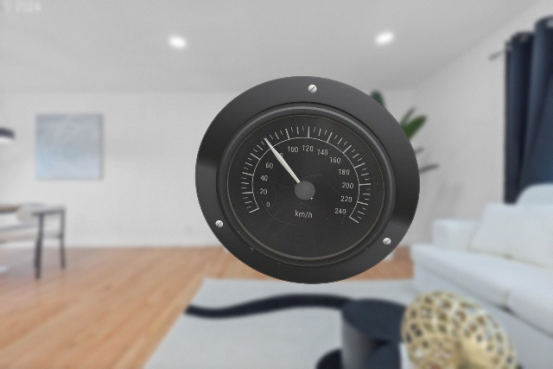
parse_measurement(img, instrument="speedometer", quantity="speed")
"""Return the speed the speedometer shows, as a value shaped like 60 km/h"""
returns 80 km/h
